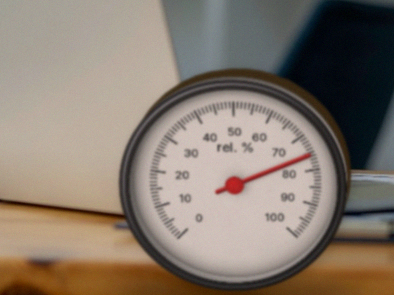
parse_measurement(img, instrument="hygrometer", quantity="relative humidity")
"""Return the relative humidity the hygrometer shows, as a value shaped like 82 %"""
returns 75 %
